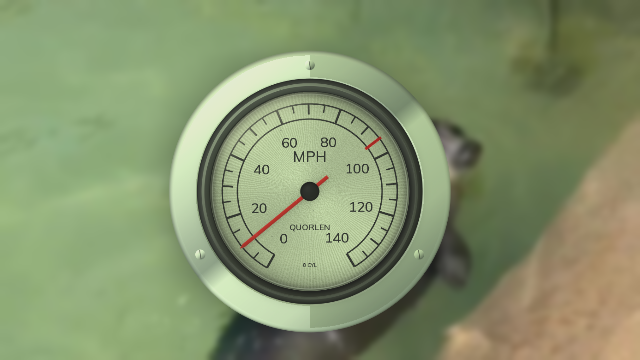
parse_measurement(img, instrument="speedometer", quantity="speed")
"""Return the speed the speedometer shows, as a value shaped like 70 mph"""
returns 10 mph
